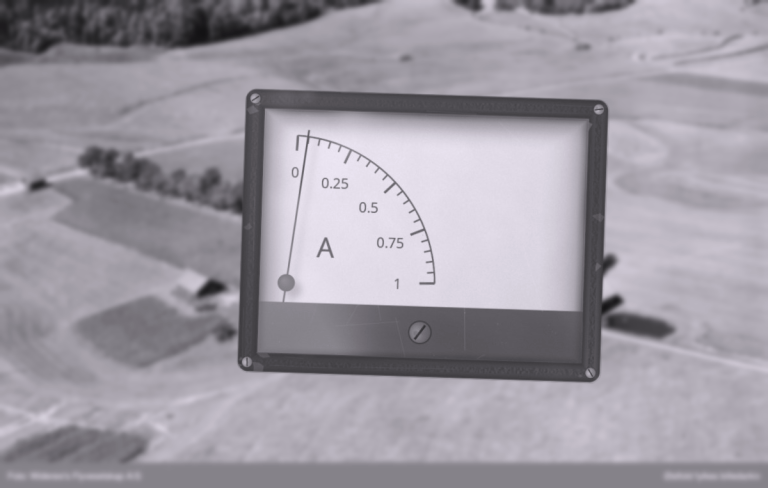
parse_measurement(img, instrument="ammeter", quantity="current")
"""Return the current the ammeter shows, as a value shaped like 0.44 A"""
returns 0.05 A
